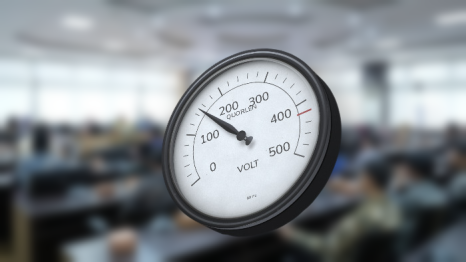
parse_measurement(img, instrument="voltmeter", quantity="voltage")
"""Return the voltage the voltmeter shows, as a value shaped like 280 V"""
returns 150 V
